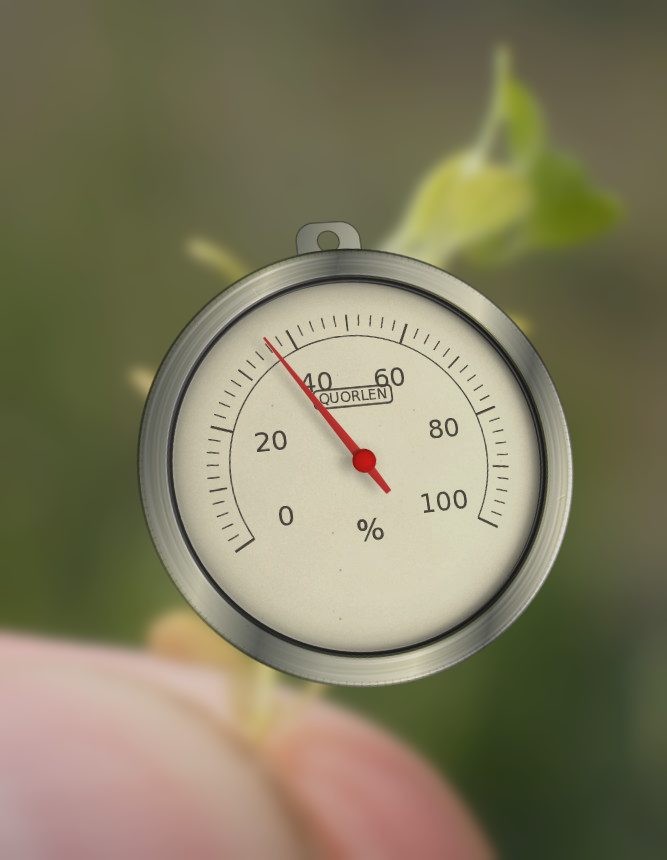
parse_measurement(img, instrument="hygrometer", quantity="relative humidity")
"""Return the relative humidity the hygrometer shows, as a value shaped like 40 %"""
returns 36 %
